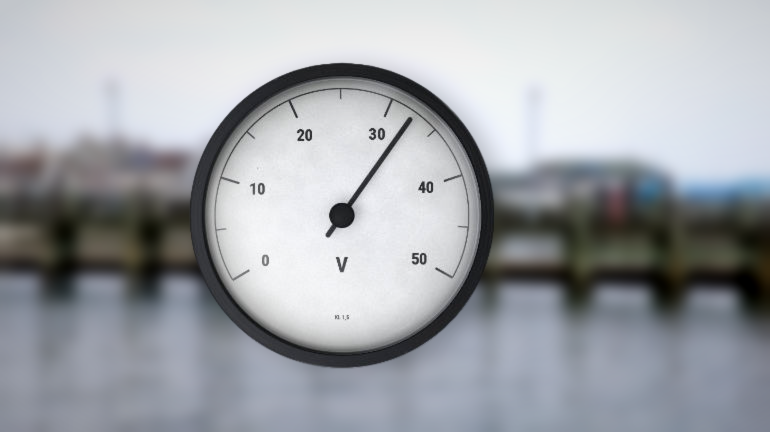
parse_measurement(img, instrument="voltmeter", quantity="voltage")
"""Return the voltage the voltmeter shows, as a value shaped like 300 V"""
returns 32.5 V
